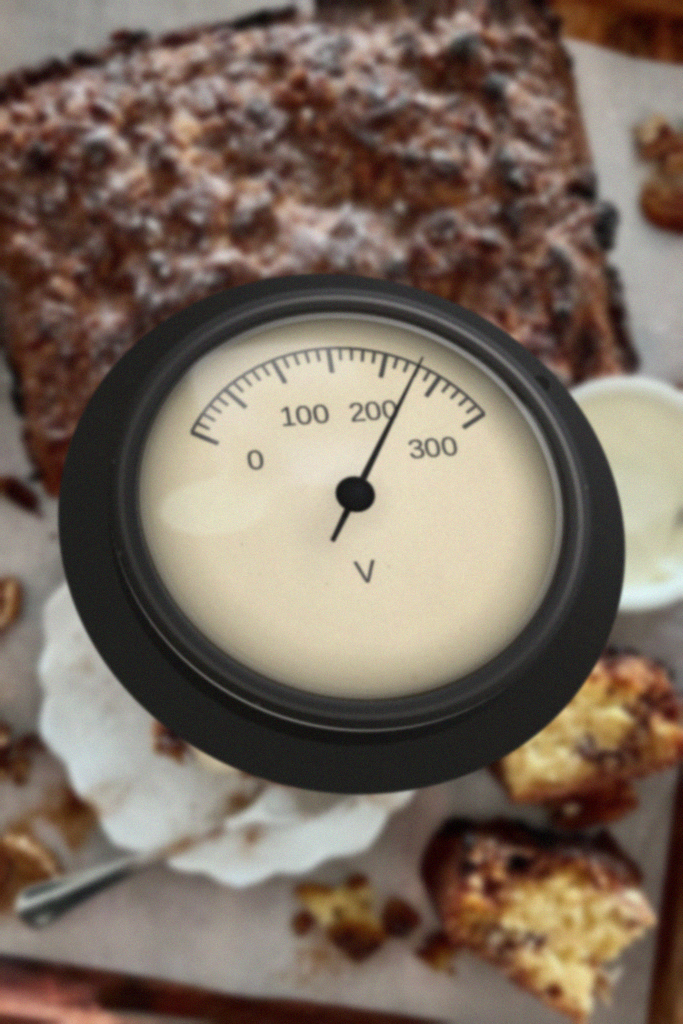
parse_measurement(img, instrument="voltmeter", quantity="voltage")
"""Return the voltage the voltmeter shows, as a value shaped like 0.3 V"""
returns 230 V
